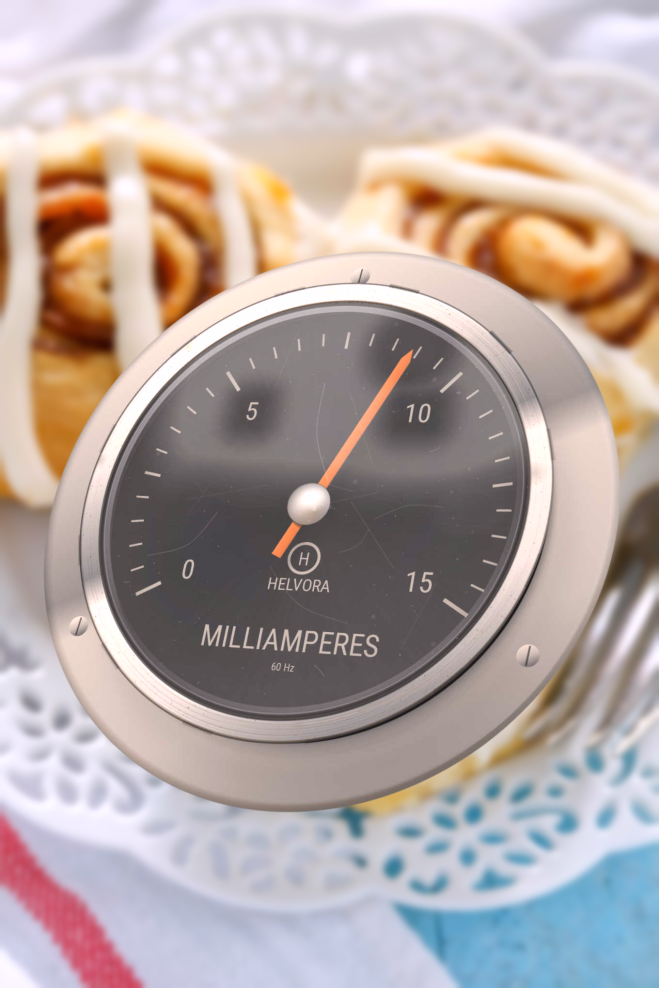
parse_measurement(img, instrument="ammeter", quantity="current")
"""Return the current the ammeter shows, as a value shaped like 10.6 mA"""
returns 9 mA
